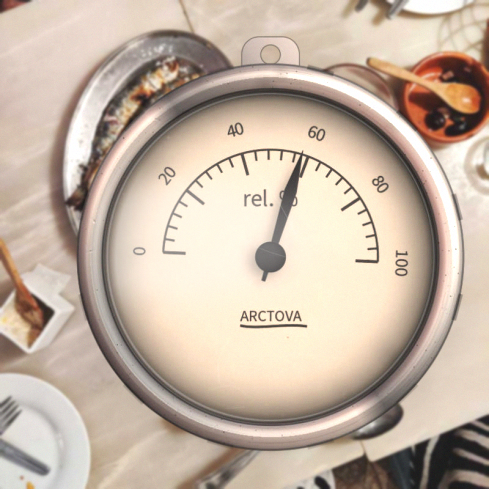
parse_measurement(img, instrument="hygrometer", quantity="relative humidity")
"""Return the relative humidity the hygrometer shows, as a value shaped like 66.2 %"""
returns 58 %
